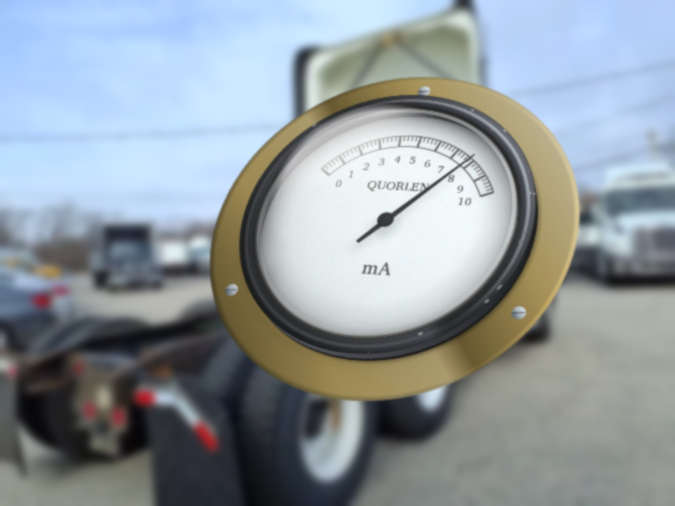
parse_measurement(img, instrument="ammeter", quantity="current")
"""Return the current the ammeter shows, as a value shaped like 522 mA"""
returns 8 mA
